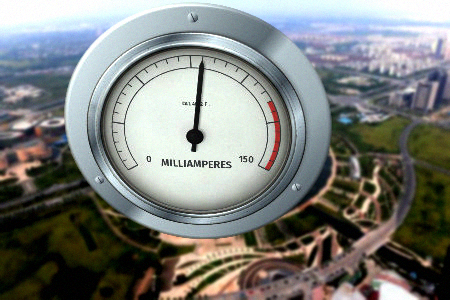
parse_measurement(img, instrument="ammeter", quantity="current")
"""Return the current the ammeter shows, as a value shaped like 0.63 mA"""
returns 80 mA
